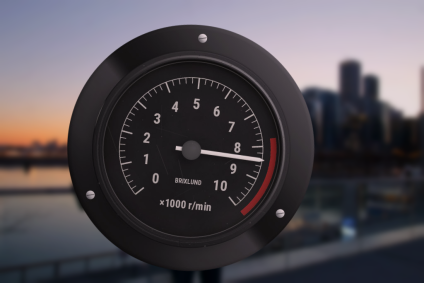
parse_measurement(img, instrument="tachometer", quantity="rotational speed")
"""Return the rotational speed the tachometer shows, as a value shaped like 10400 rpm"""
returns 8400 rpm
